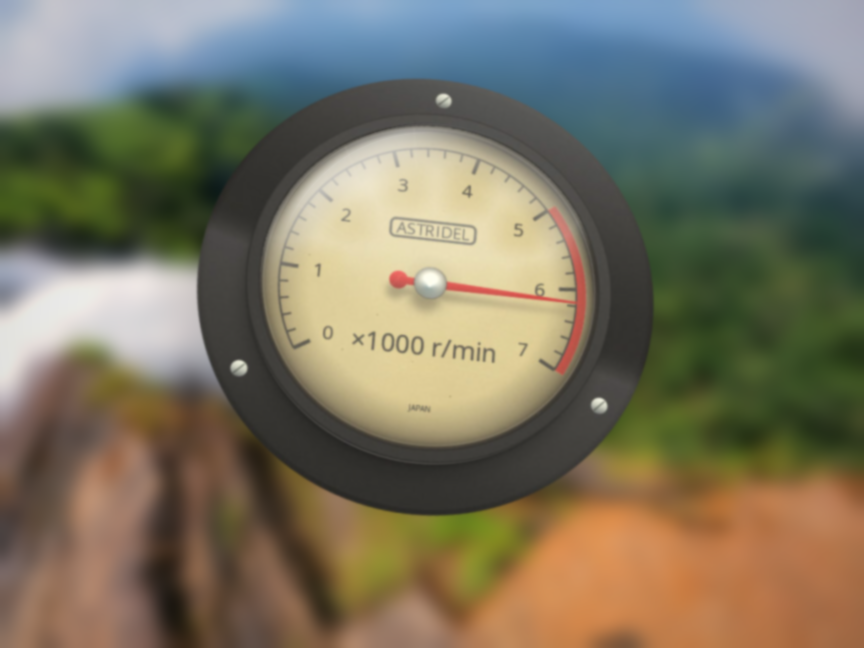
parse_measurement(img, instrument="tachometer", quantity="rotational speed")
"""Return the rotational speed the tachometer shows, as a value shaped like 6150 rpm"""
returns 6200 rpm
